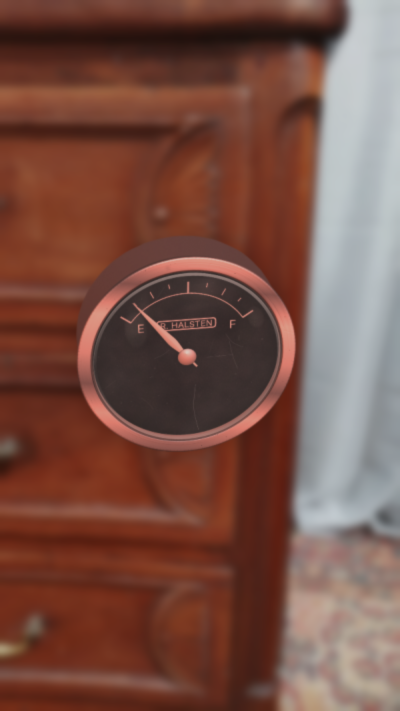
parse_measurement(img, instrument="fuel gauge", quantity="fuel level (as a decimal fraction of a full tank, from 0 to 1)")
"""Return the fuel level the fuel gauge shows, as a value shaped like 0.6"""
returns 0.125
